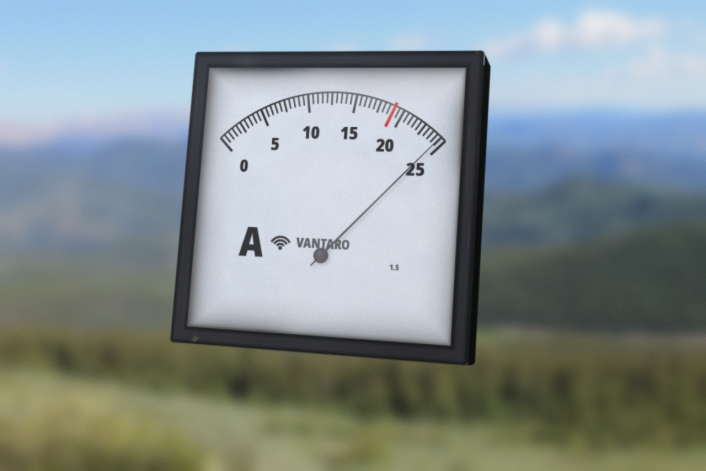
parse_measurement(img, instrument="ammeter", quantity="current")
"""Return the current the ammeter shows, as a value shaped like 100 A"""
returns 24.5 A
